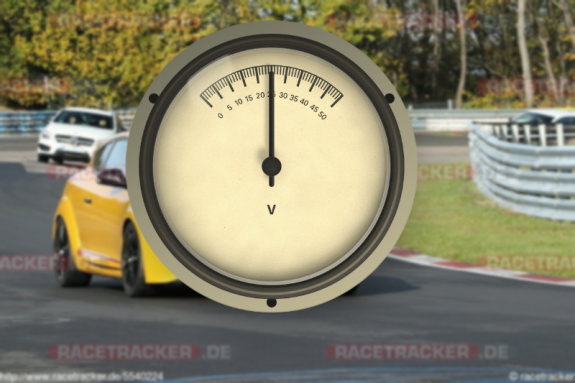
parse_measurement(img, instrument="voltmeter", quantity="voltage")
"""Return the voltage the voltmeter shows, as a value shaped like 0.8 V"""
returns 25 V
